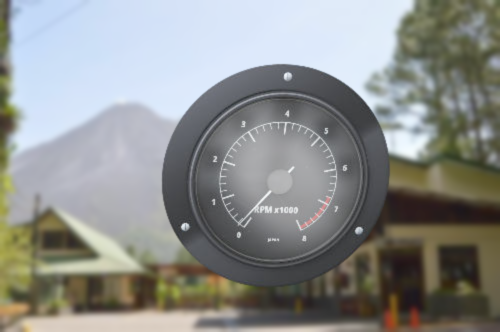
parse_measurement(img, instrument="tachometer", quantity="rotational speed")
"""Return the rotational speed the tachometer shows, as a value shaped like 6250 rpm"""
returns 200 rpm
